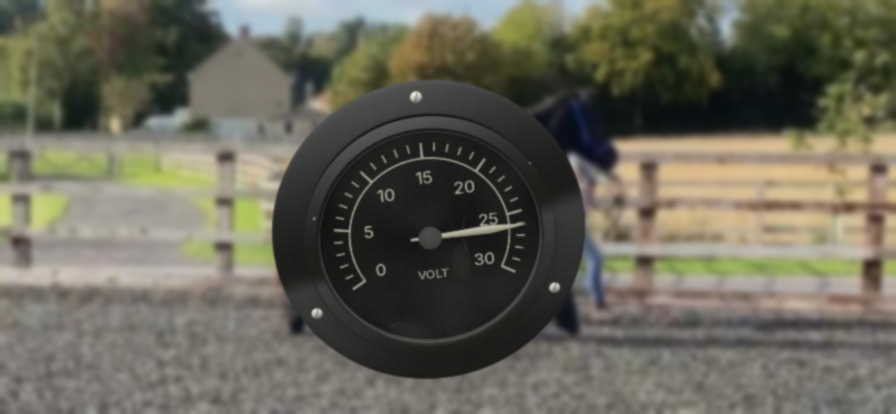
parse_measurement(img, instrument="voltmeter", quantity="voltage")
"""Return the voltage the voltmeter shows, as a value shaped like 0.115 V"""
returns 26 V
